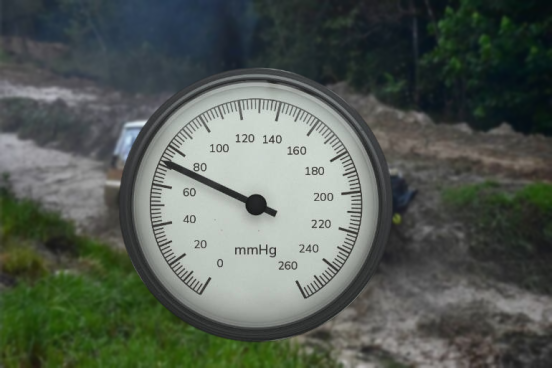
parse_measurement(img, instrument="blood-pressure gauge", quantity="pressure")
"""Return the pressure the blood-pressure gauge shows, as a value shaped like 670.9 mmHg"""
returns 72 mmHg
